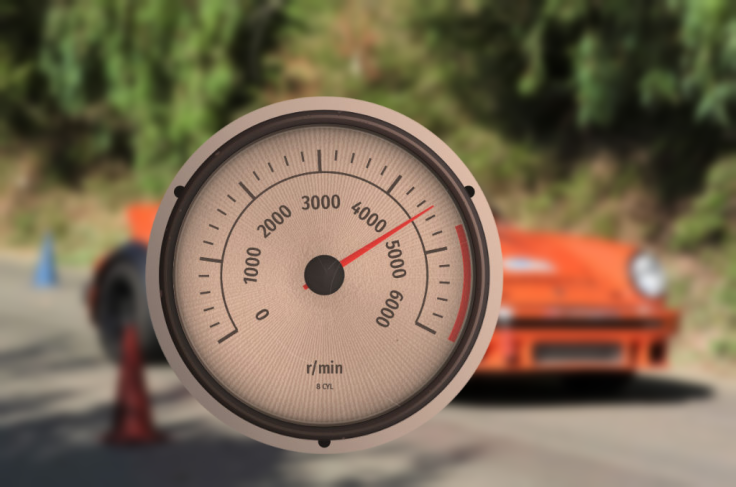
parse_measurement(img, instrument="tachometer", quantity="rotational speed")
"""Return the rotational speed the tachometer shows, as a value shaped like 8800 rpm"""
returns 4500 rpm
